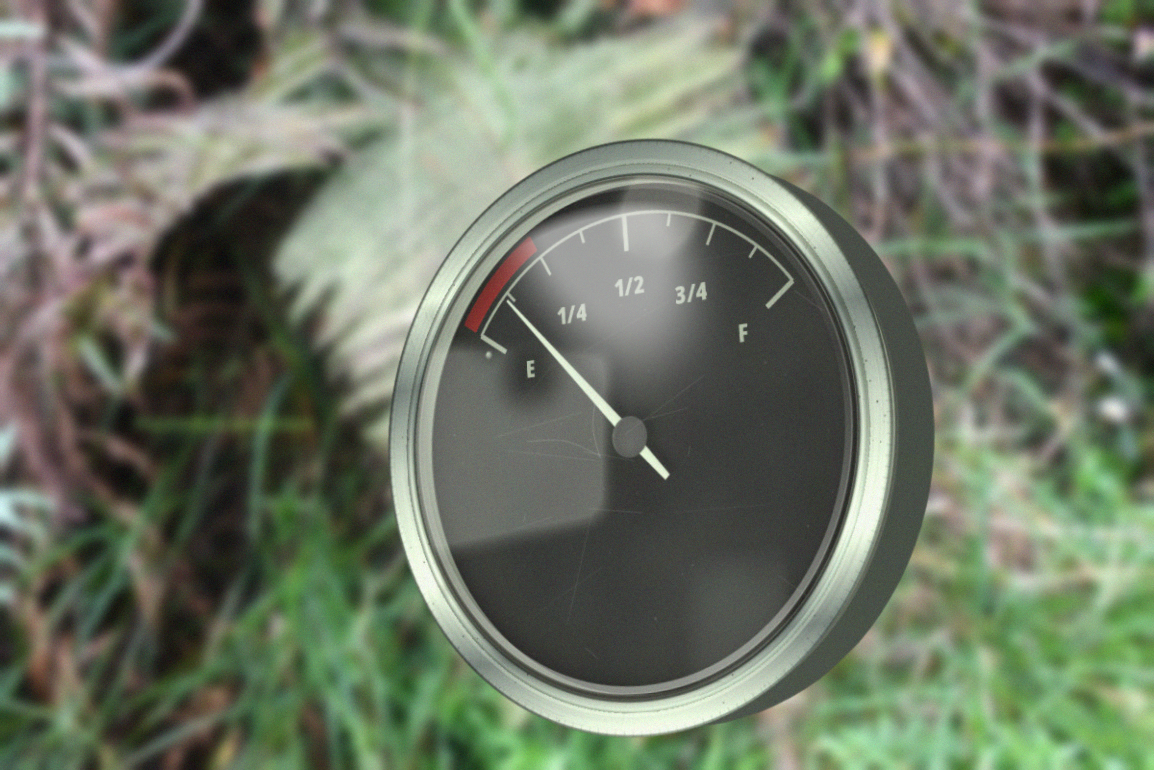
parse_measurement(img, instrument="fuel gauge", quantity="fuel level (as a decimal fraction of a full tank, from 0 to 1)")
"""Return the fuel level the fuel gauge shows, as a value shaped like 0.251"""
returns 0.125
